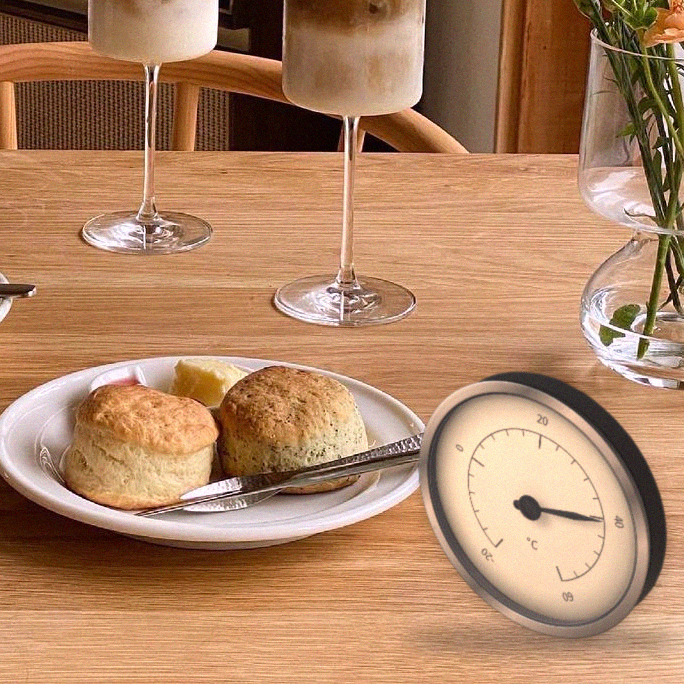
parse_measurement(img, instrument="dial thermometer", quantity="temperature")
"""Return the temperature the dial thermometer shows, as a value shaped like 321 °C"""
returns 40 °C
